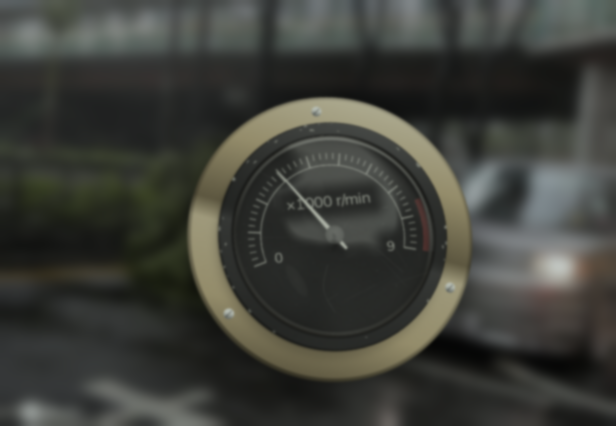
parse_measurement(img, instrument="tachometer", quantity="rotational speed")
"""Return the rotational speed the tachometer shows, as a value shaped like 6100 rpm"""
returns 3000 rpm
